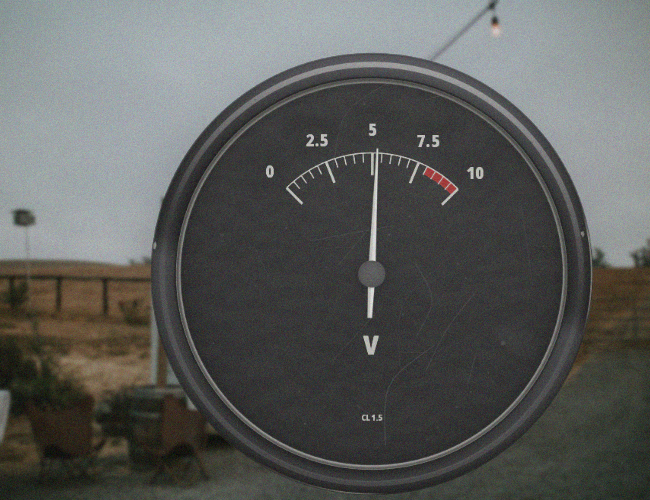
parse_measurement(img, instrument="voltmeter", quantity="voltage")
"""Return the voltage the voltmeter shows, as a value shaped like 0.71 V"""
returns 5.25 V
